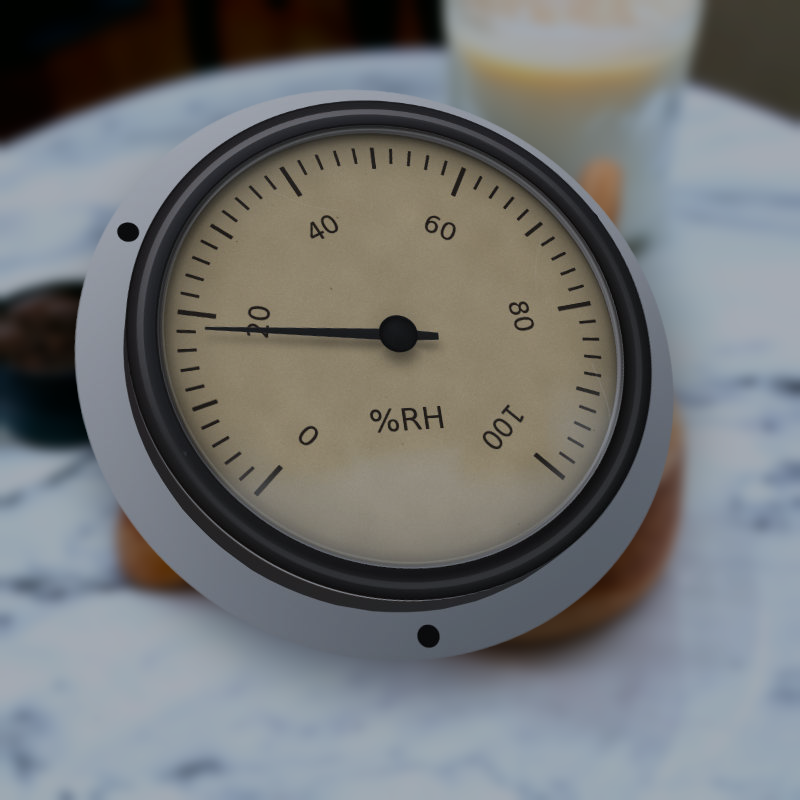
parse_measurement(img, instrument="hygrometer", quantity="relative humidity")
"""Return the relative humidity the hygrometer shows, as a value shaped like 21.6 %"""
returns 18 %
